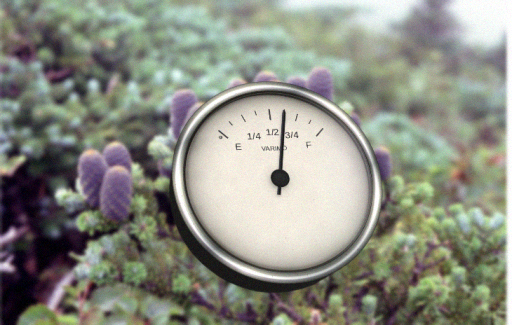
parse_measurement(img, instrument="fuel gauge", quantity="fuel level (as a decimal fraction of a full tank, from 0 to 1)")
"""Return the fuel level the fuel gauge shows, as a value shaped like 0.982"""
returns 0.625
